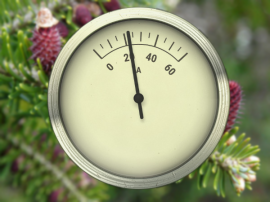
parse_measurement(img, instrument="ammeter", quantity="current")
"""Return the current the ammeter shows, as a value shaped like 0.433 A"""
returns 22.5 A
